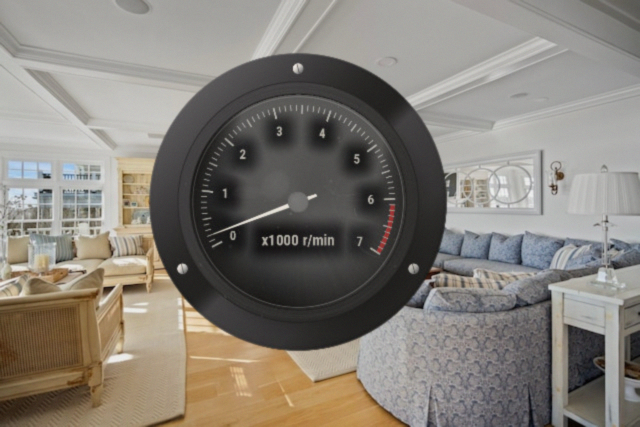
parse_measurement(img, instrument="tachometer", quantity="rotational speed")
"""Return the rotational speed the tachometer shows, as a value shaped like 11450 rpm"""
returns 200 rpm
